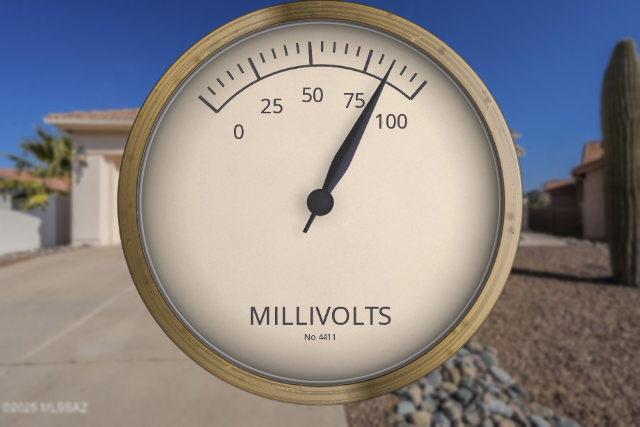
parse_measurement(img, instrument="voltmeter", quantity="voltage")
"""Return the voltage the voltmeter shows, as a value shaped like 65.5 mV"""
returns 85 mV
